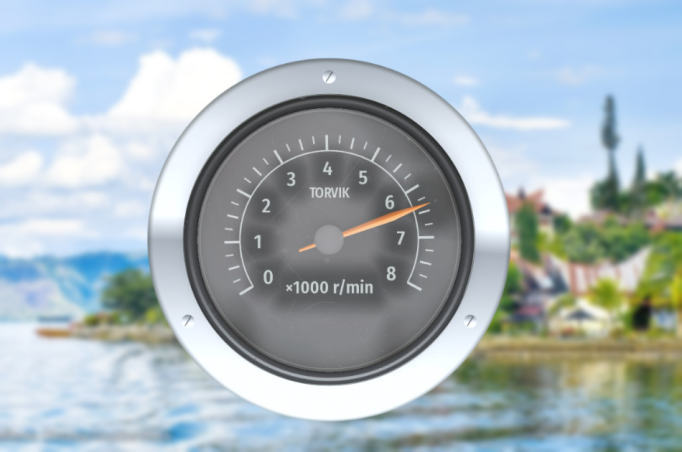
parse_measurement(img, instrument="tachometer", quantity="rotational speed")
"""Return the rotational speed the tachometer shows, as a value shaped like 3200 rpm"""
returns 6375 rpm
